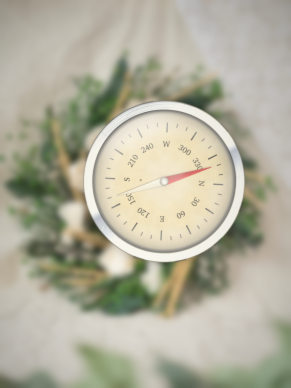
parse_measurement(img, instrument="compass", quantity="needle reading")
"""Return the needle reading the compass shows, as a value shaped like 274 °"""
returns 340 °
